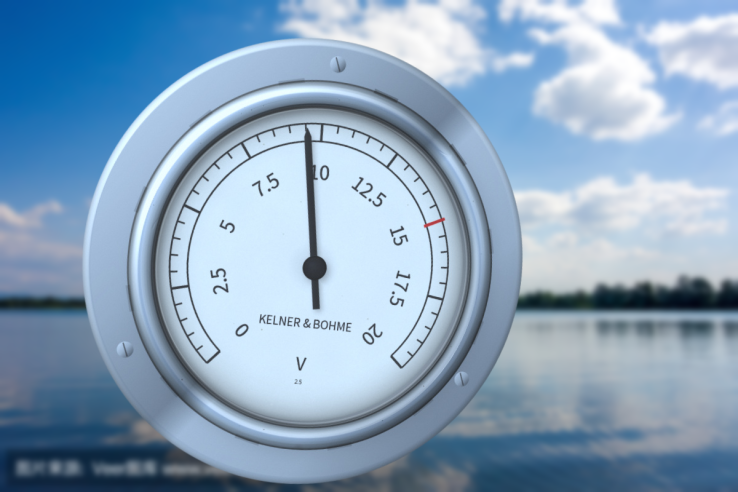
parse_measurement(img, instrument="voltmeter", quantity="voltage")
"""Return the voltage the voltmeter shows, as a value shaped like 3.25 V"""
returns 9.5 V
